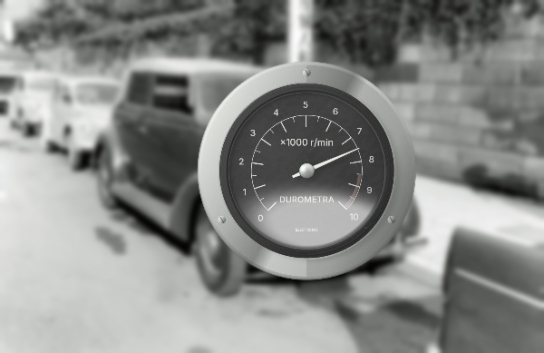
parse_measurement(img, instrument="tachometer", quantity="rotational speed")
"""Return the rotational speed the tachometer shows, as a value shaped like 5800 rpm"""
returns 7500 rpm
